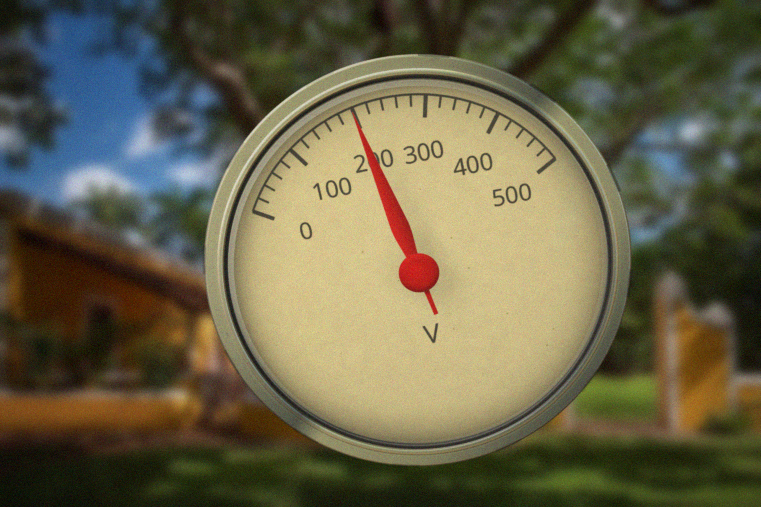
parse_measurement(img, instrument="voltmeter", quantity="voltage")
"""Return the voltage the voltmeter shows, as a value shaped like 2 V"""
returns 200 V
